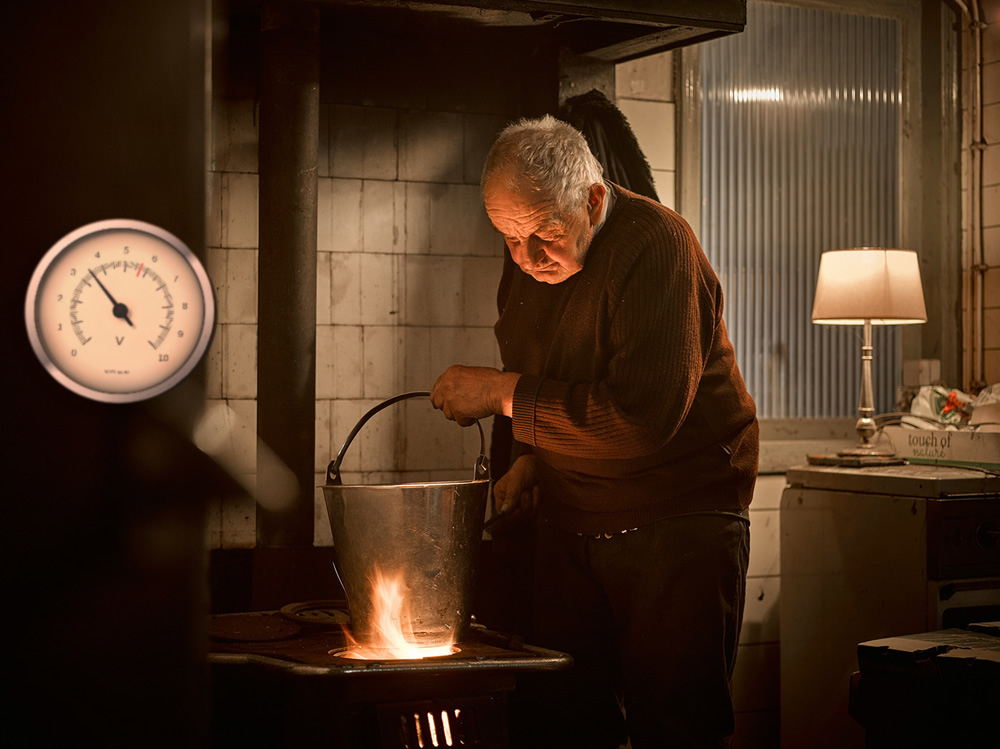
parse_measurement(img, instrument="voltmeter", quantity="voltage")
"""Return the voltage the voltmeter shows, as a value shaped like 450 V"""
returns 3.5 V
